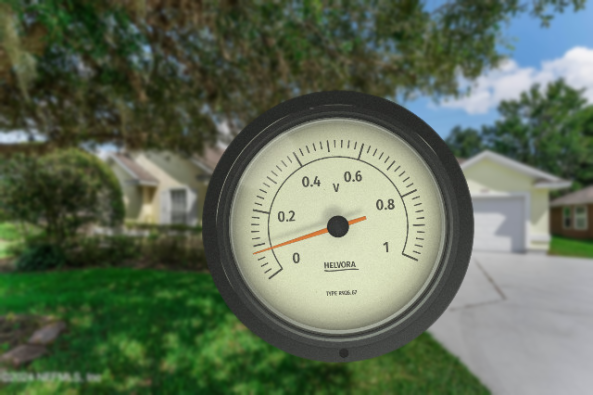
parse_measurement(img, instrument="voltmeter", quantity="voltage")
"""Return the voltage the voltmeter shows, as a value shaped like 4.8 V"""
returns 0.08 V
